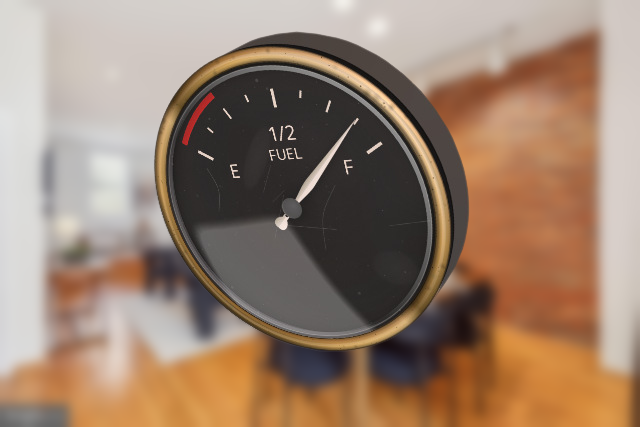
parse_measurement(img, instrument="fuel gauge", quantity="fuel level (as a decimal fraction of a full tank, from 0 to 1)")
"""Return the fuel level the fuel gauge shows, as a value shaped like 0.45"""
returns 0.875
